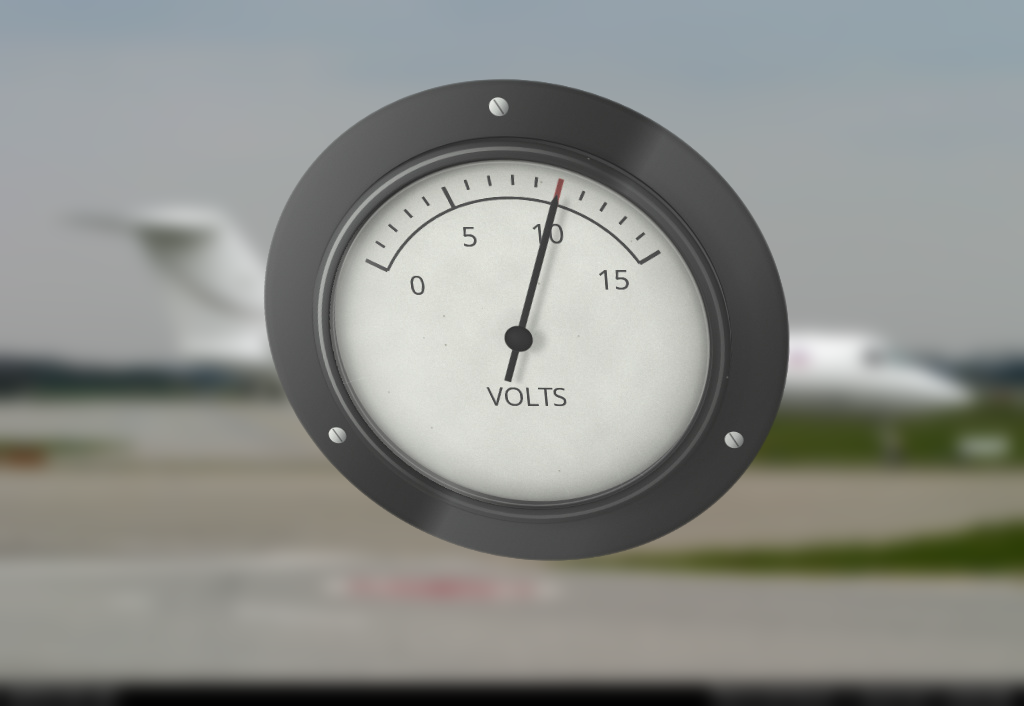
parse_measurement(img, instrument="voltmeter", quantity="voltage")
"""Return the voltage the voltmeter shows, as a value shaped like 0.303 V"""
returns 10 V
